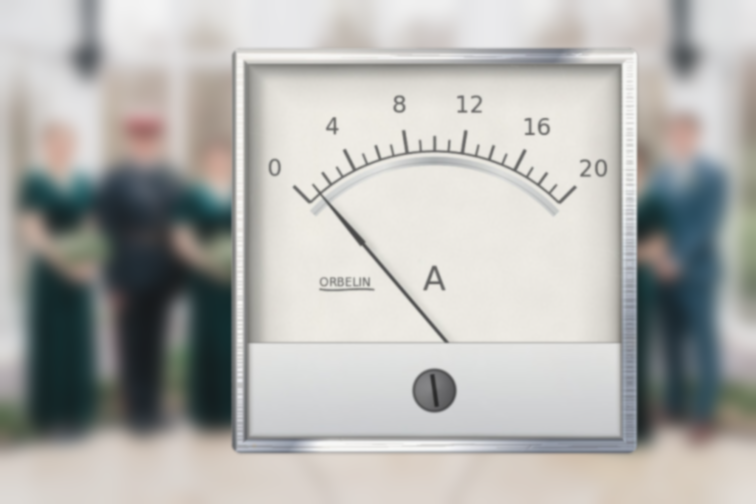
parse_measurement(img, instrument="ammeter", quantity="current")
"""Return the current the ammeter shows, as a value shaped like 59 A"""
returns 1 A
